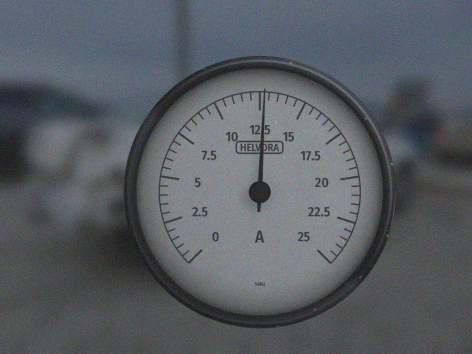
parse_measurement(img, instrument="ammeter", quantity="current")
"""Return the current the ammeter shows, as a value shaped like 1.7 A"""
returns 12.75 A
